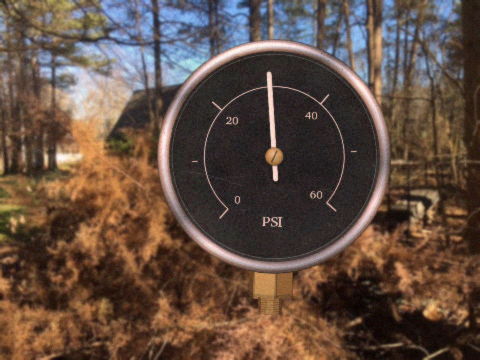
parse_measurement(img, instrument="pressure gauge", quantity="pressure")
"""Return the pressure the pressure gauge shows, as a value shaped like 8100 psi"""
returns 30 psi
